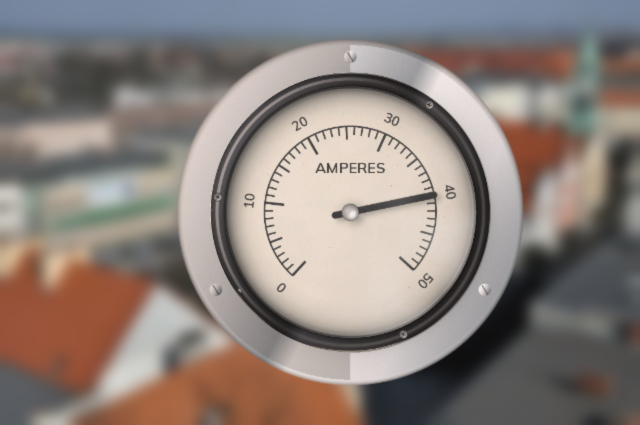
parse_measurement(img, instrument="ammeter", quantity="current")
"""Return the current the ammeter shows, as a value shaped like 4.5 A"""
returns 40 A
